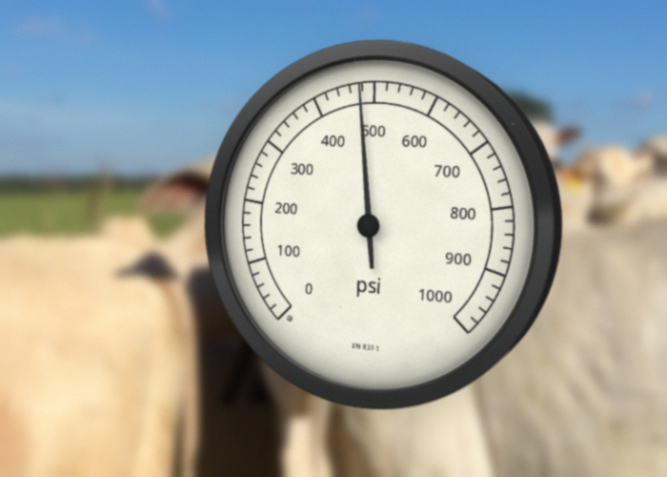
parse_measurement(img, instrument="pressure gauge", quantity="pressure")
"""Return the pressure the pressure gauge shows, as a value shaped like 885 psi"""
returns 480 psi
